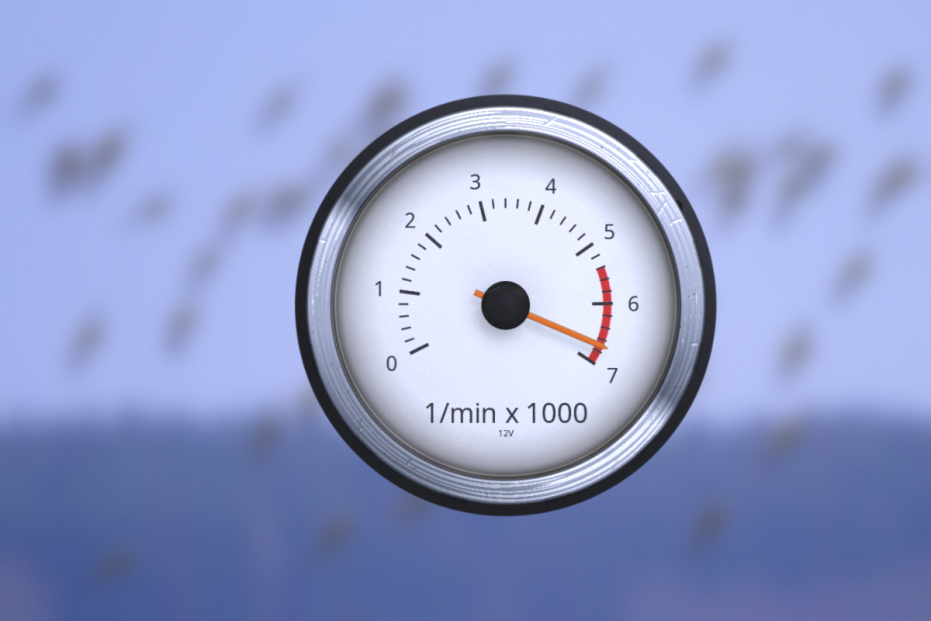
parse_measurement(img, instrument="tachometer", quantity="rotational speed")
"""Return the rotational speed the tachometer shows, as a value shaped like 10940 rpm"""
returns 6700 rpm
